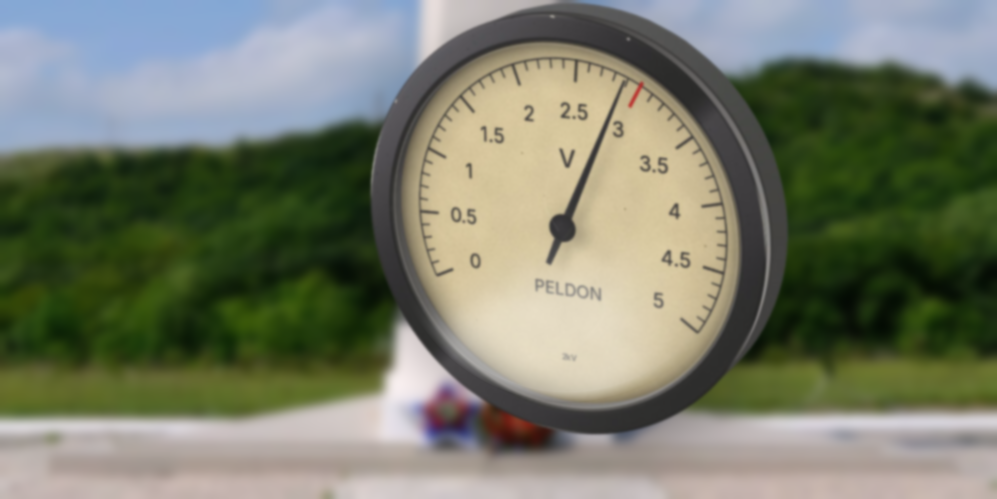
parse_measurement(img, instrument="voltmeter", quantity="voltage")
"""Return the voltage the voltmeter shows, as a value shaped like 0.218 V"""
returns 2.9 V
